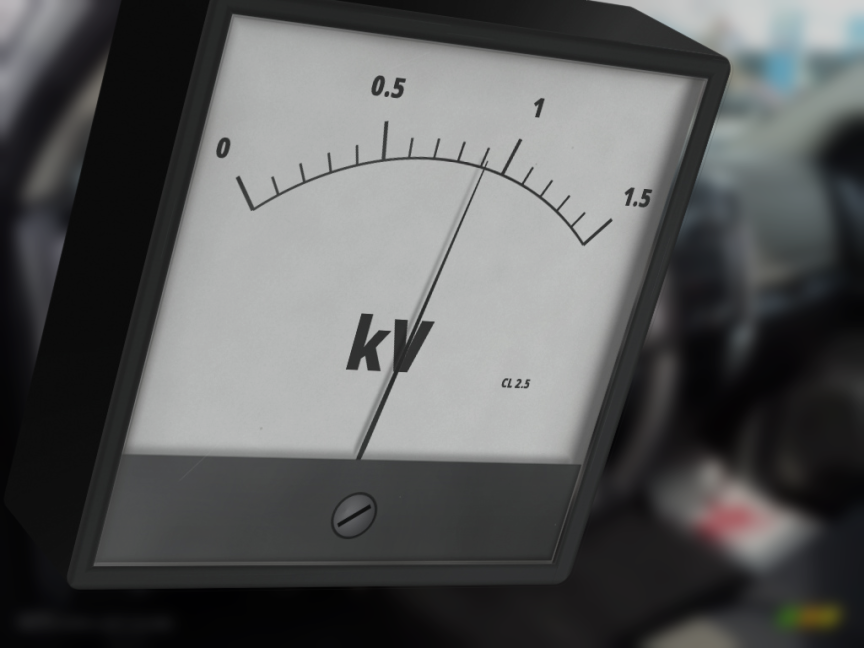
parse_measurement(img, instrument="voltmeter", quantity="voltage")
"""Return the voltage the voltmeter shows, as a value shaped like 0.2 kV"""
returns 0.9 kV
